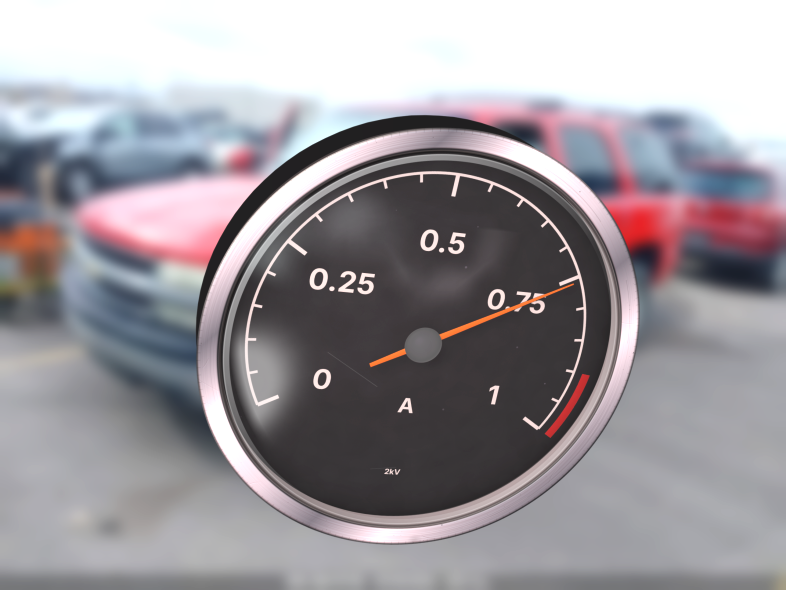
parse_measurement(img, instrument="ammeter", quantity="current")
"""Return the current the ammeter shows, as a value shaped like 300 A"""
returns 0.75 A
